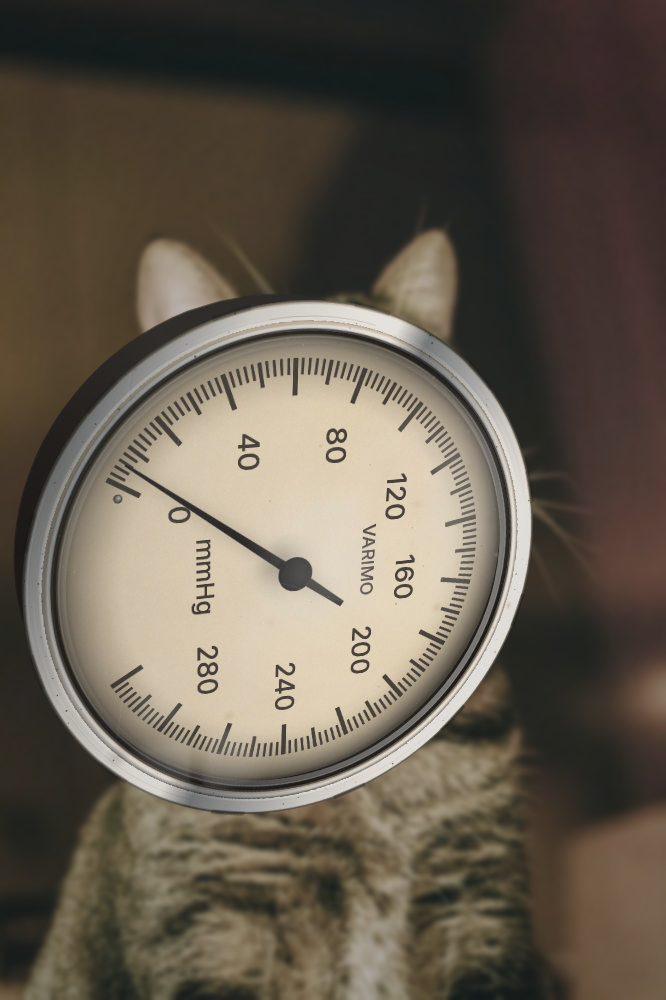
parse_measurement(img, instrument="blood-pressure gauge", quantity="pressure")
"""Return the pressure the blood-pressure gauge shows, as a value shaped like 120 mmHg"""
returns 6 mmHg
